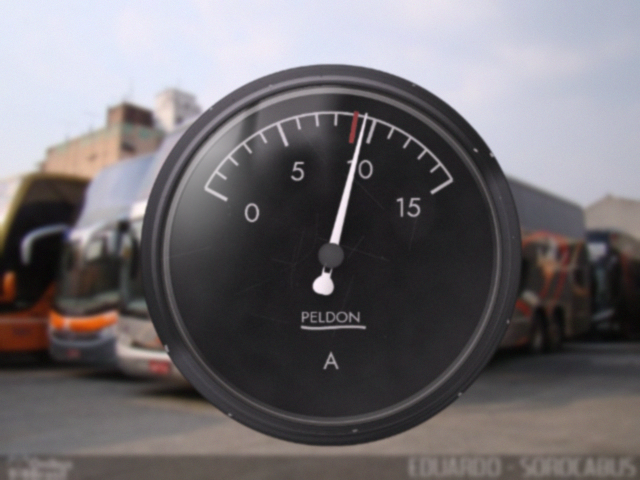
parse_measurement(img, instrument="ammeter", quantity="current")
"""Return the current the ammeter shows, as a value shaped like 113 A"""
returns 9.5 A
